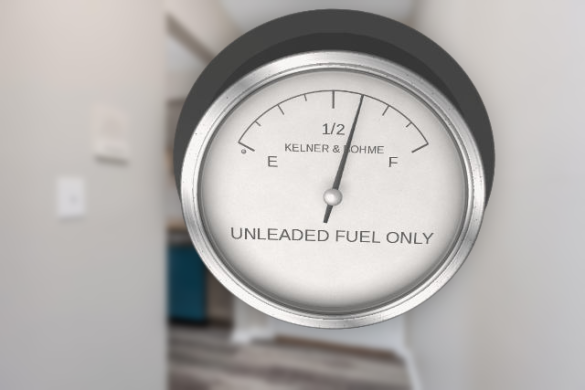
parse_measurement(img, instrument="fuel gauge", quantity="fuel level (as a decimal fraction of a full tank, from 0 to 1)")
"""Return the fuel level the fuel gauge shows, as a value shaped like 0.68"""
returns 0.625
